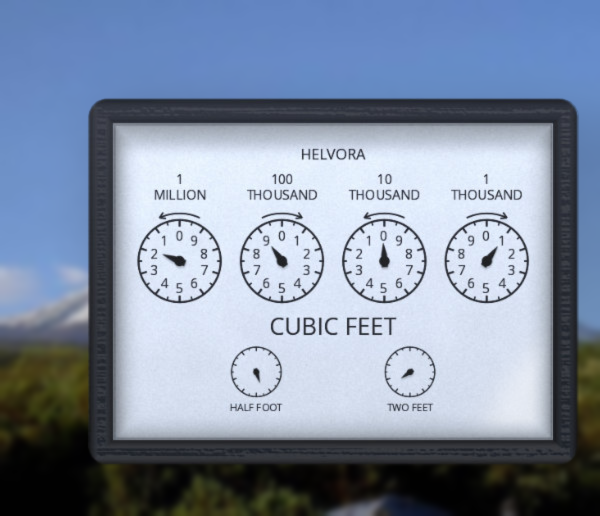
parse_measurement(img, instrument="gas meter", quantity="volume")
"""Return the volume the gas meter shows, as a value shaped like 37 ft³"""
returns 190100 ft³
